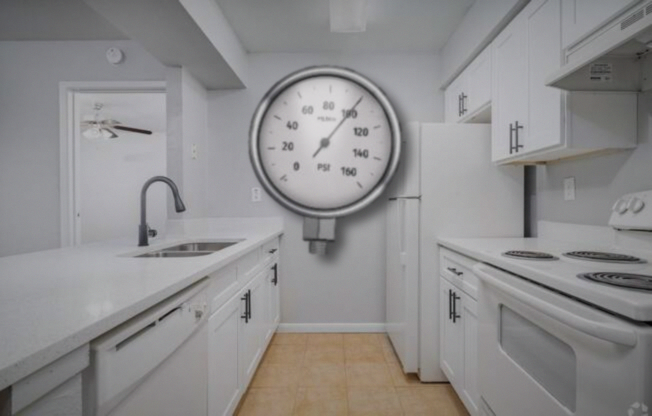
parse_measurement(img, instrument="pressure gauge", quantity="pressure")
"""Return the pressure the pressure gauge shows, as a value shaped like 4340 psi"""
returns 100 psi
